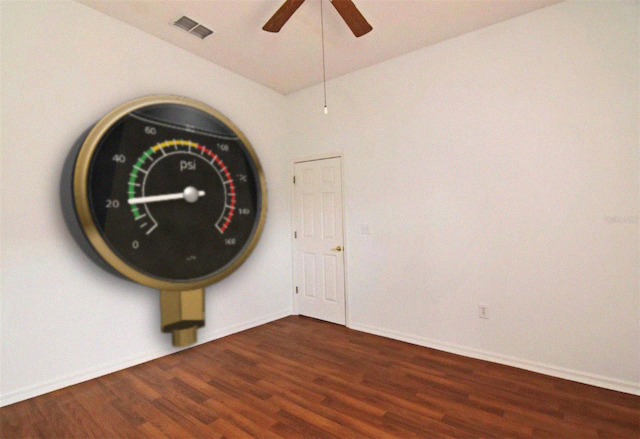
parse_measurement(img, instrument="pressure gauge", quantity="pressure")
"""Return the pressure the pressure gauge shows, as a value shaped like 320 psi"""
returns 20 psi
